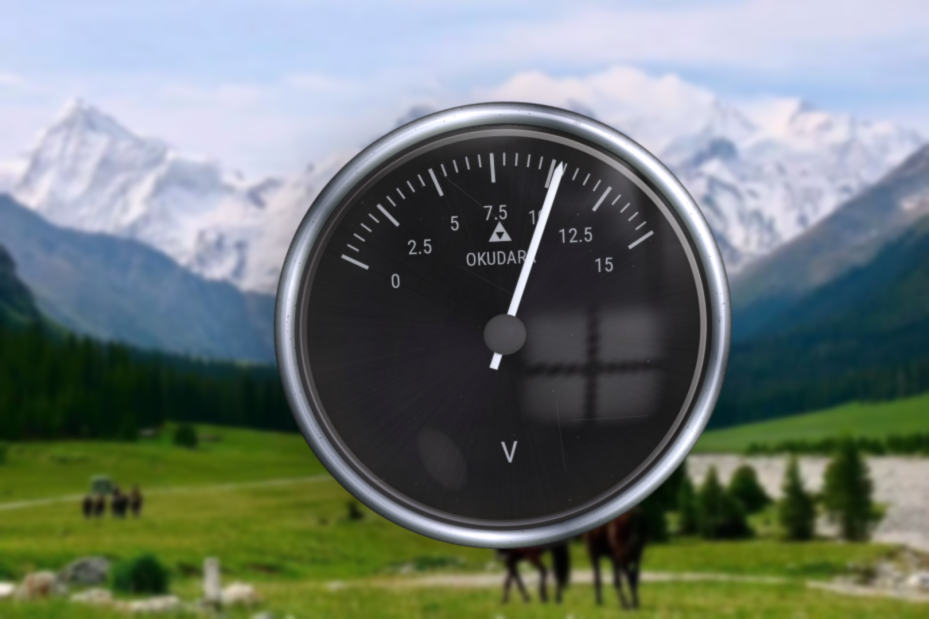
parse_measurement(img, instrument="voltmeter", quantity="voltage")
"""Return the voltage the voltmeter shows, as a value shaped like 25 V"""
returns 10.25 V
